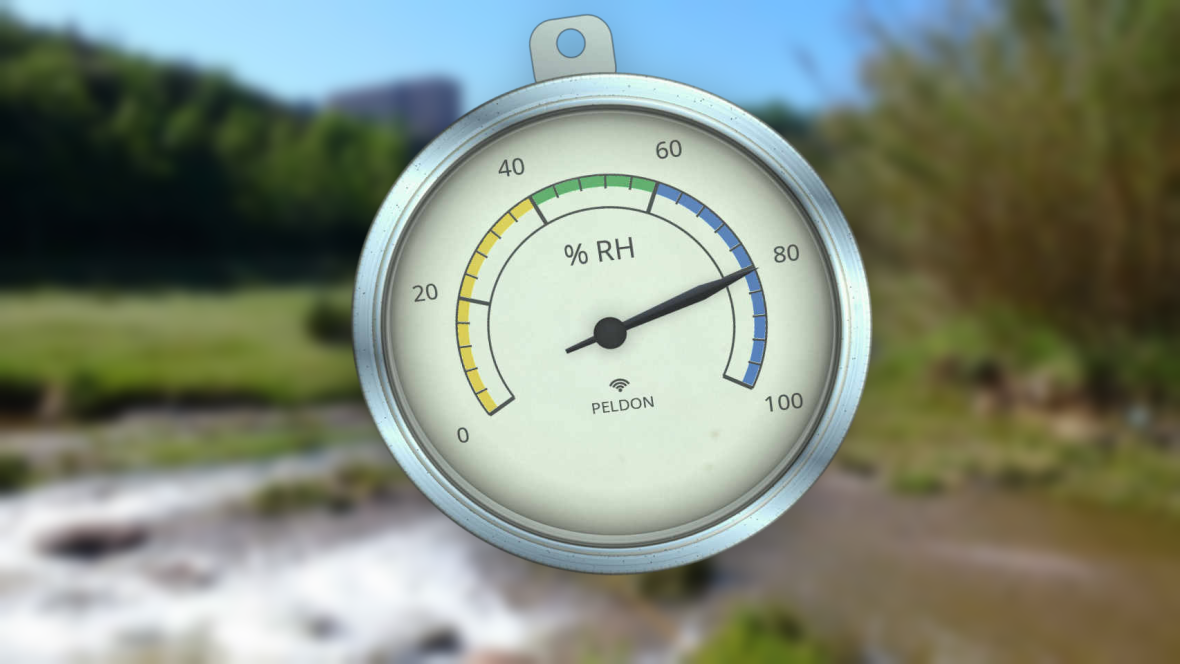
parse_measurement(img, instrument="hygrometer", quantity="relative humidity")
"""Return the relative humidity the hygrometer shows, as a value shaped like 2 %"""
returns 80 %
